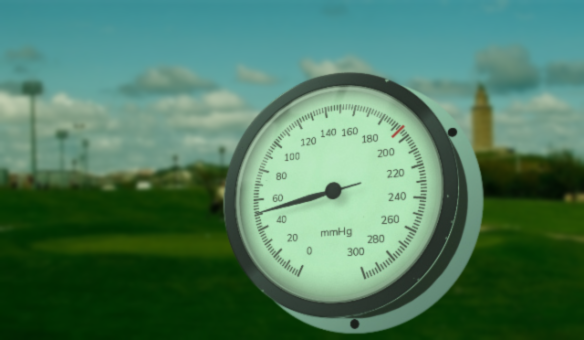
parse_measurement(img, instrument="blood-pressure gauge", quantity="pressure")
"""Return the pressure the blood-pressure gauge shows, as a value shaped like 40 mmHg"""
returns 50 mmHg
